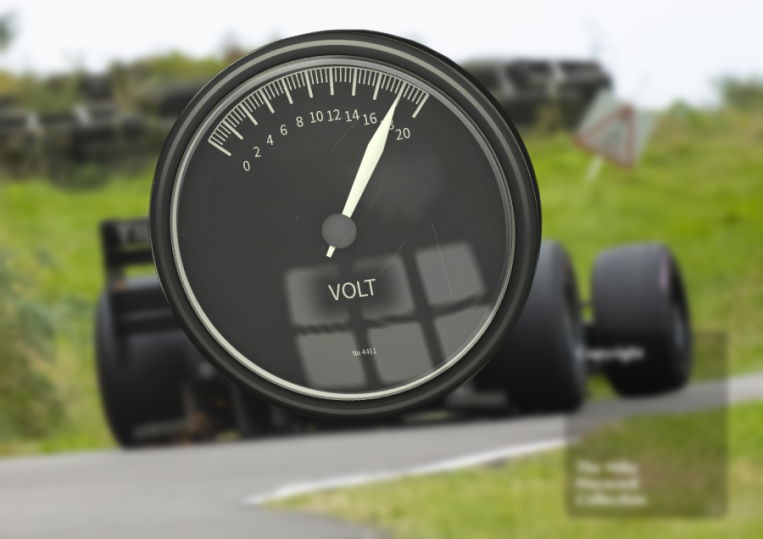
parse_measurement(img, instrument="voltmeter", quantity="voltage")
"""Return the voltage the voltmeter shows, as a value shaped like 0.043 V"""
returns 18 V
